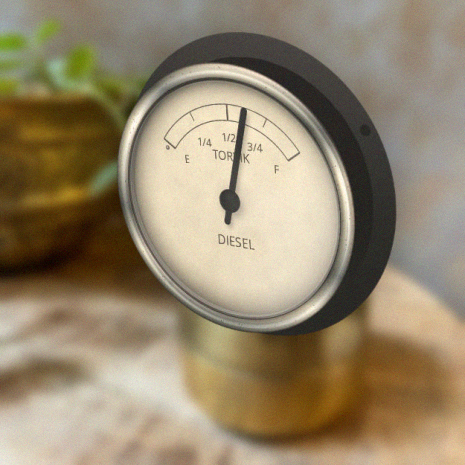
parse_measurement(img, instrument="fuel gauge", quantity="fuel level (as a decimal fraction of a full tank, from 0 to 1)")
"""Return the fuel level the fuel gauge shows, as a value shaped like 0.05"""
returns 0.625
